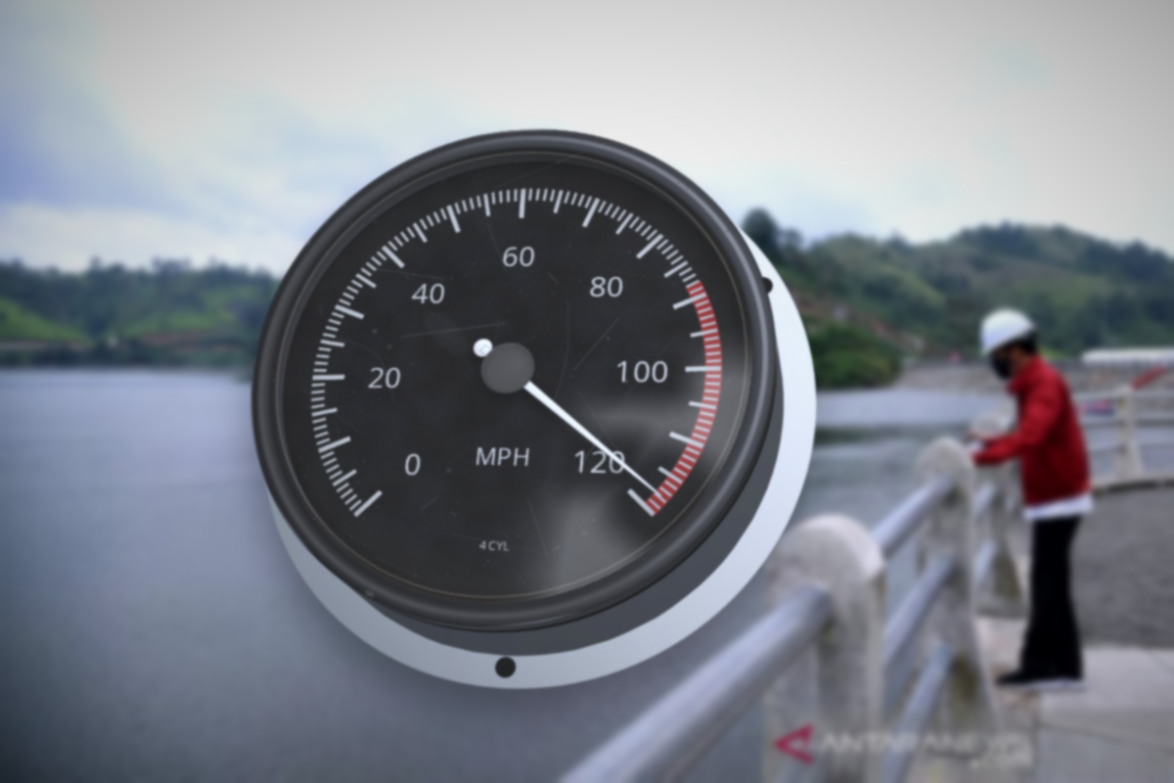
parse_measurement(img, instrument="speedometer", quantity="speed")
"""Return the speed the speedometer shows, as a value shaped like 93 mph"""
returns 118 mph
